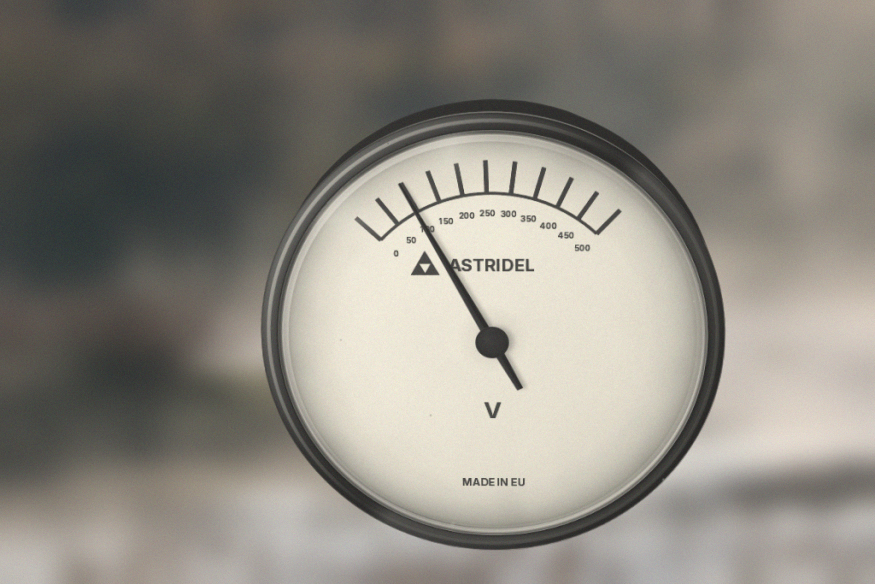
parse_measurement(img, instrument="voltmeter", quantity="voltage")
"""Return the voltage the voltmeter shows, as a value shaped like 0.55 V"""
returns 100 V
